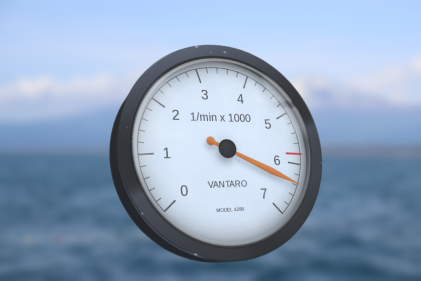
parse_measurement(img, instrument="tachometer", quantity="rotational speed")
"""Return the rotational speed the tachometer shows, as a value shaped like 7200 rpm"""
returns 6400 rpm
